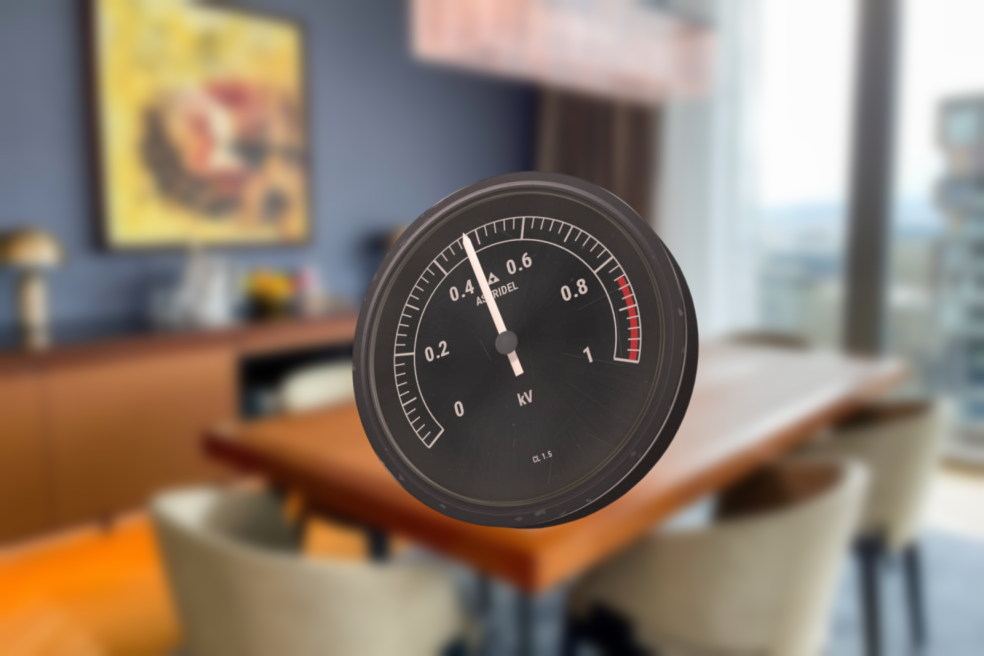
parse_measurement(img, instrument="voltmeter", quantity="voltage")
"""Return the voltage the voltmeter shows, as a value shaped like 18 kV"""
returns 0.48 kV
